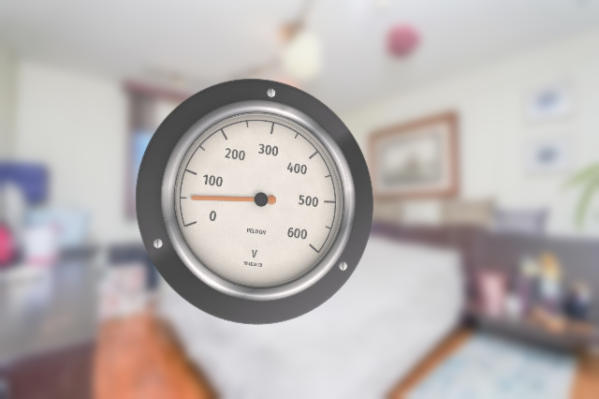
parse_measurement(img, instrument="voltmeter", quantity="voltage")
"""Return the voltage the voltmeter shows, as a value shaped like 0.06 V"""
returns 50 V
